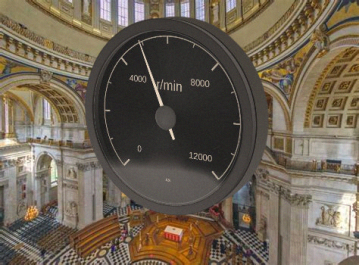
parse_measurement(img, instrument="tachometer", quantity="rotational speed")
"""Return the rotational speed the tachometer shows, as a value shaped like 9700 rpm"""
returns 5000 rpm
